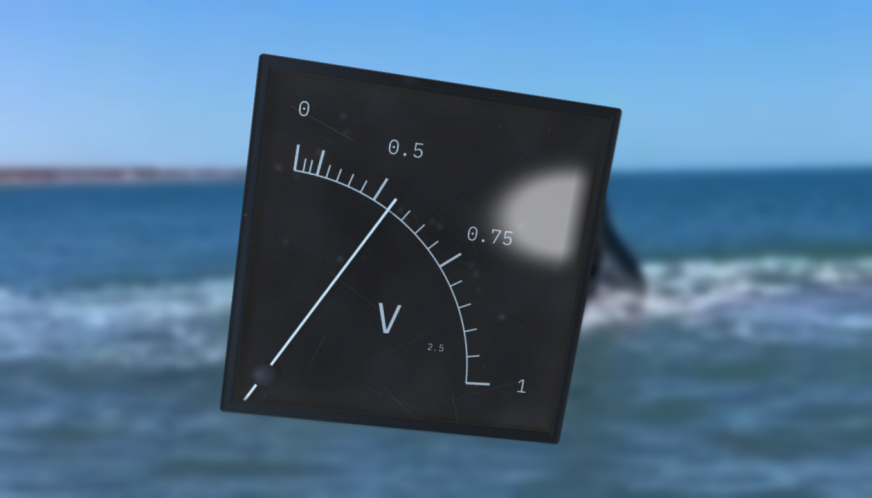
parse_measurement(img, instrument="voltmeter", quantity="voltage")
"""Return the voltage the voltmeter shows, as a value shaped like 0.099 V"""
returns 0.55 V
